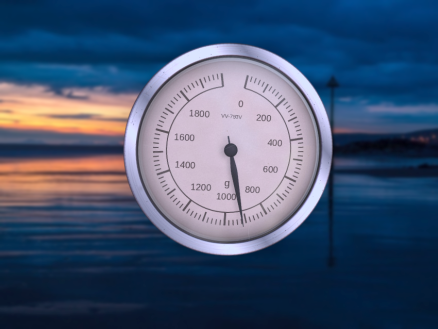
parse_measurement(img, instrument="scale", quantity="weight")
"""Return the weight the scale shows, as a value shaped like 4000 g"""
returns 920 g
